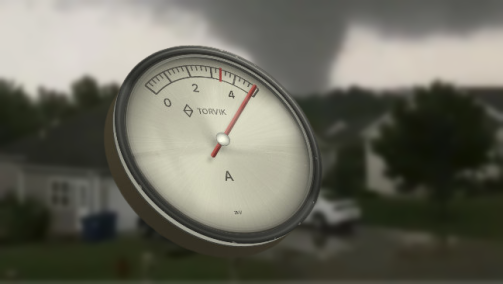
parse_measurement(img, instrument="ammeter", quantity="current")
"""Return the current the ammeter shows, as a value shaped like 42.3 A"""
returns 4.8 A
